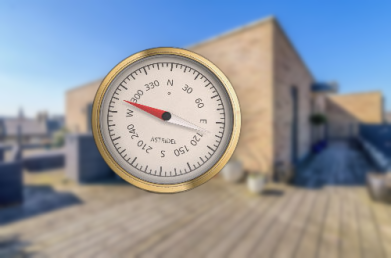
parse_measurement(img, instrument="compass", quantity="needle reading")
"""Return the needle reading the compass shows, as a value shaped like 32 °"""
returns 285 °
